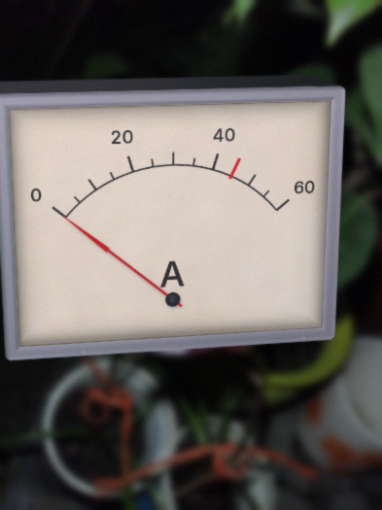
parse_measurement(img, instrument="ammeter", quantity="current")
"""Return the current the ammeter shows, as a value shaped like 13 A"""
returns 0 A
